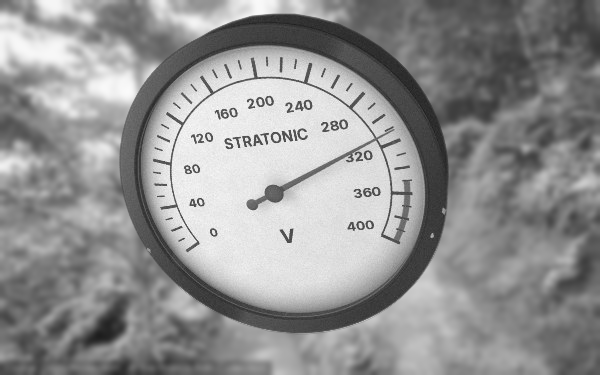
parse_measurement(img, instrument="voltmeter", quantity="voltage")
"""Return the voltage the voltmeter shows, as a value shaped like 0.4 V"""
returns 310 V
